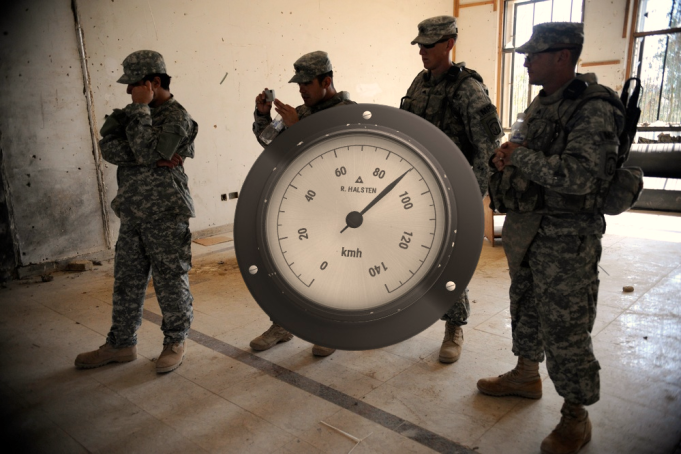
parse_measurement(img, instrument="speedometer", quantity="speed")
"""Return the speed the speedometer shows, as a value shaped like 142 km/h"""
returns 90 km/h
